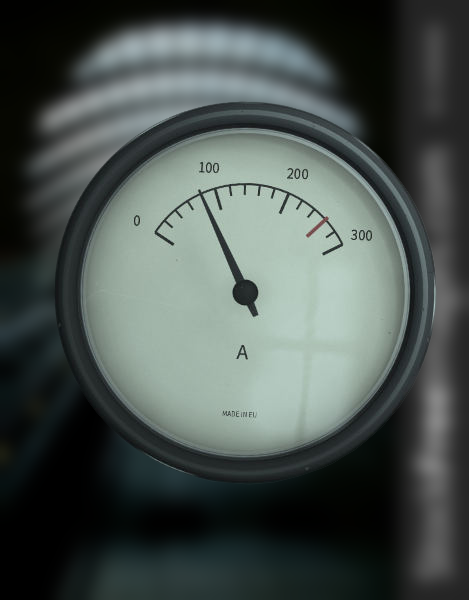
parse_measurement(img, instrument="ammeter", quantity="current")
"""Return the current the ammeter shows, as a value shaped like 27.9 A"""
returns 80 A
